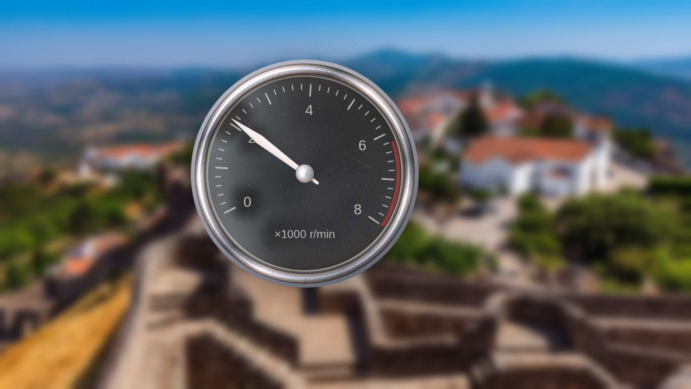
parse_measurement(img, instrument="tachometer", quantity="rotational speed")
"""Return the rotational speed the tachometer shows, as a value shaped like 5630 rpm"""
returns 2100 rpm
